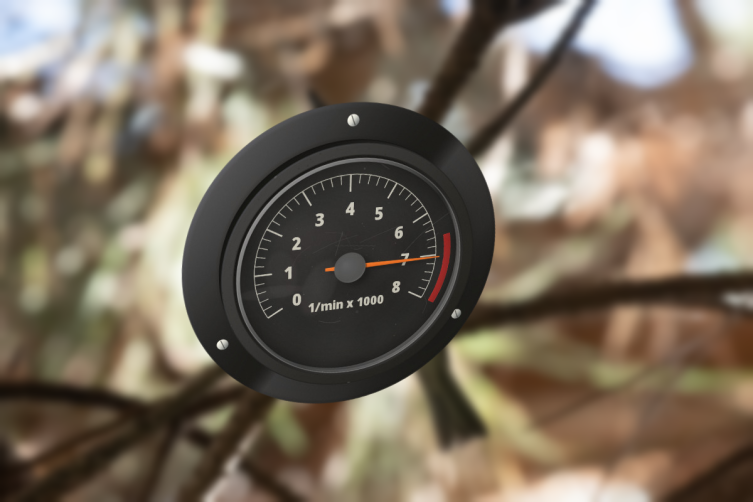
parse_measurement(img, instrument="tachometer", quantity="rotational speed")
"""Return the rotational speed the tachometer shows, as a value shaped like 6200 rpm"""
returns 7000 rpm
